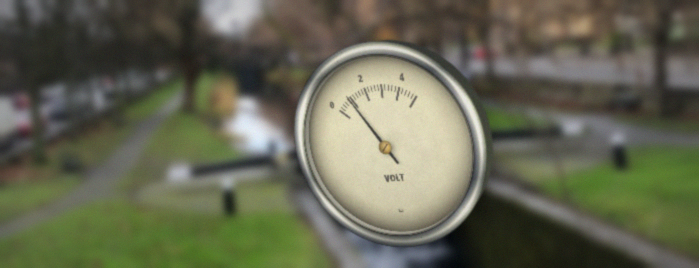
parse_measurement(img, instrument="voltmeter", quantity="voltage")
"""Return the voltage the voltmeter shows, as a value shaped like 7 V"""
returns 1 V
